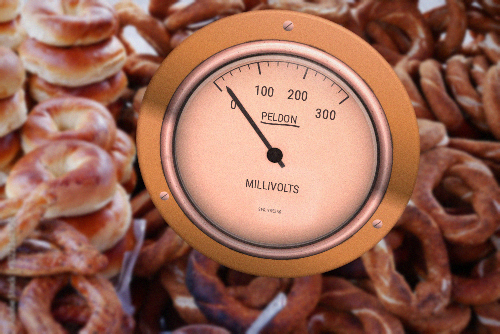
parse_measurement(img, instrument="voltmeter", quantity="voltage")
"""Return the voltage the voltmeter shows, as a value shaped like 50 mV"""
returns 20 mV
